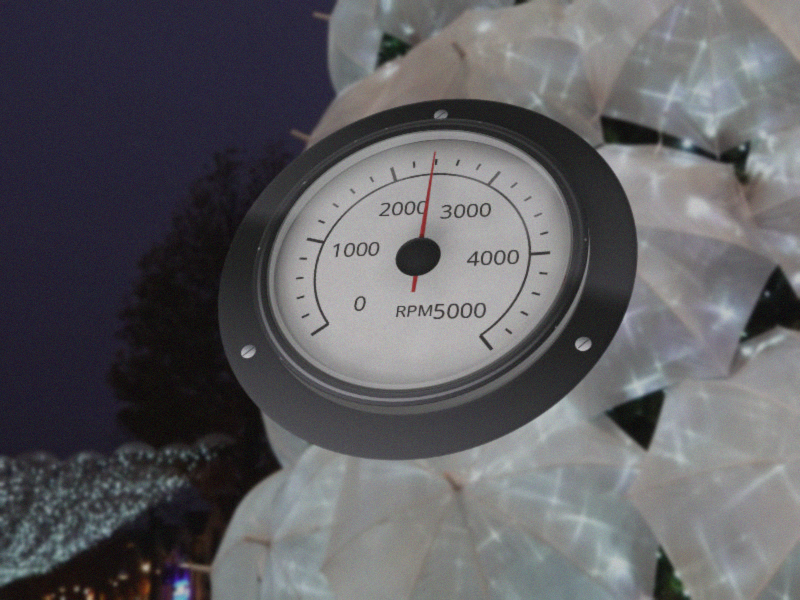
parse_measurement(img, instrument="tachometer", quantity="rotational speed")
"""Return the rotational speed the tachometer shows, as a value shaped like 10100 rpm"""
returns 2400 rpm
